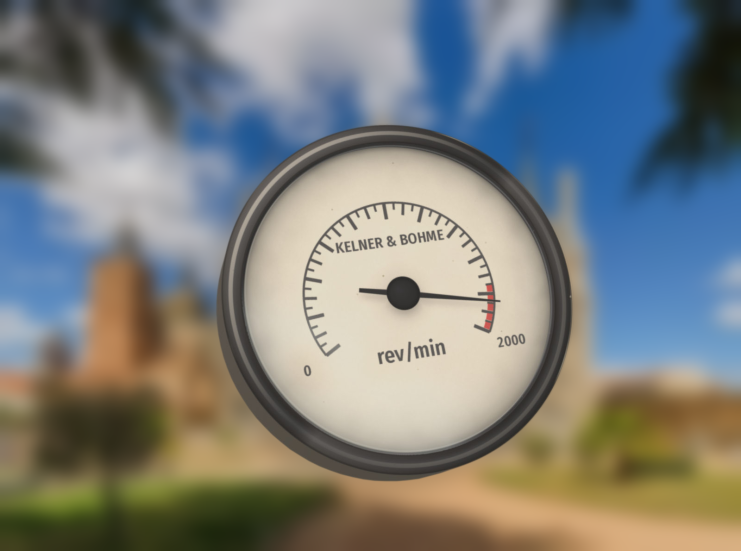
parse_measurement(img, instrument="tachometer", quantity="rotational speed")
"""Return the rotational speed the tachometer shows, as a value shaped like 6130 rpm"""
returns 1850 rpm
